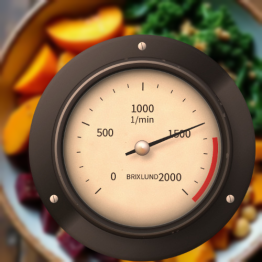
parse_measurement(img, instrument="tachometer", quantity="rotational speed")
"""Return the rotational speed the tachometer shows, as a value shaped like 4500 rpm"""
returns 1500 rpm
